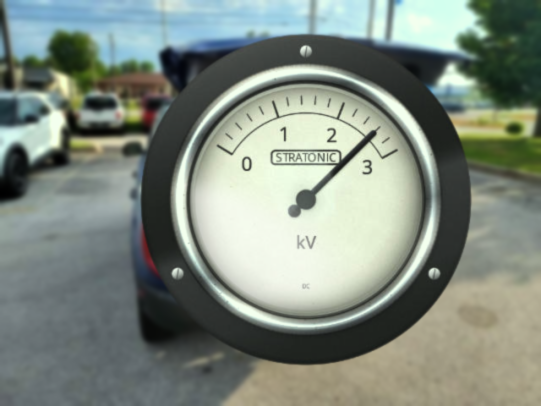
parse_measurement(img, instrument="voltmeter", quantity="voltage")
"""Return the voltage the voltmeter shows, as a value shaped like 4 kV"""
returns 2.6 kV
